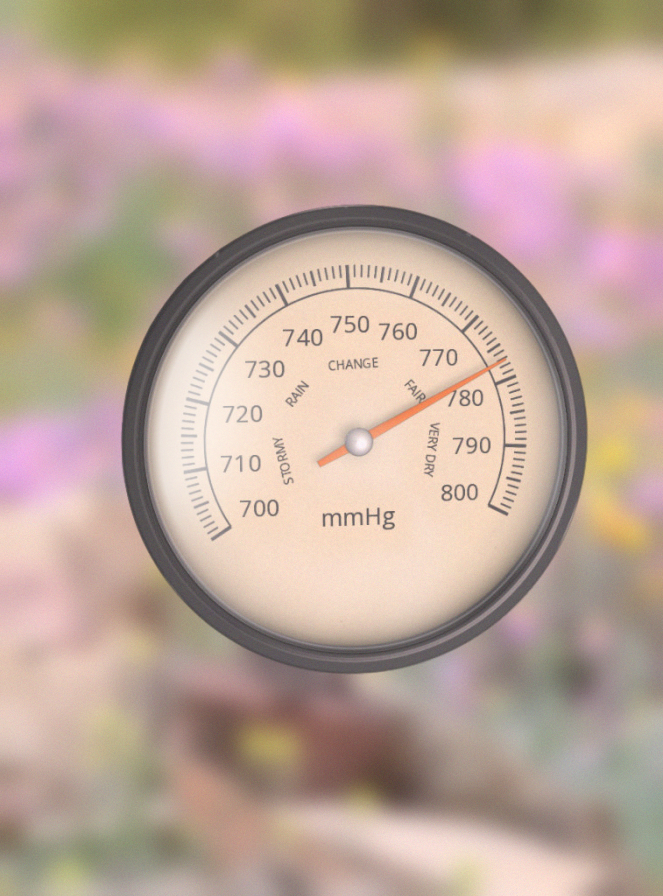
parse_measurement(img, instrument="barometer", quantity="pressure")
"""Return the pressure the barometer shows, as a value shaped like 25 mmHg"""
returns 777 mmHg
